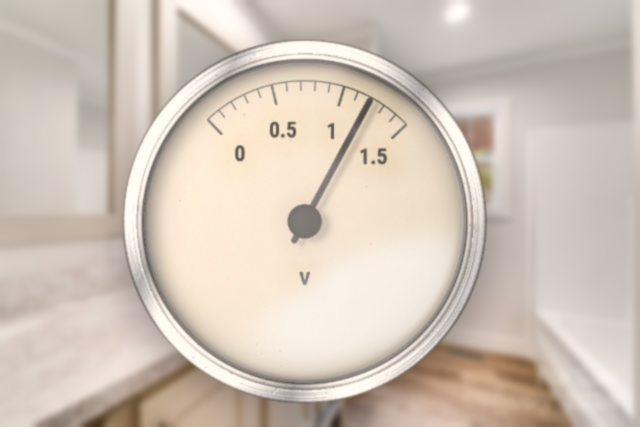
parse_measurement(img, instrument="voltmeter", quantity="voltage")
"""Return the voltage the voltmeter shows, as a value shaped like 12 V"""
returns 1.2 V
